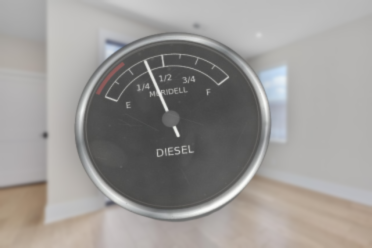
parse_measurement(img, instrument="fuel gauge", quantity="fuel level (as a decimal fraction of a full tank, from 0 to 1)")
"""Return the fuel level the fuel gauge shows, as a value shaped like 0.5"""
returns 0.375
